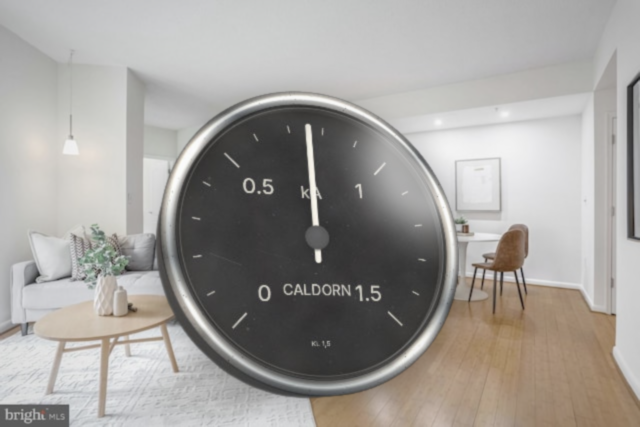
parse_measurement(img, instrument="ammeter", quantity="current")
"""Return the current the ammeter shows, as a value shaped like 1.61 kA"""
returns 0.75 kA
